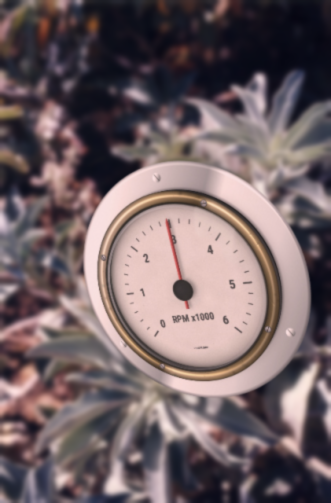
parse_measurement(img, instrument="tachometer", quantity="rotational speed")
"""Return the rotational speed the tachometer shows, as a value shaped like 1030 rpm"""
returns 3000 rpm
